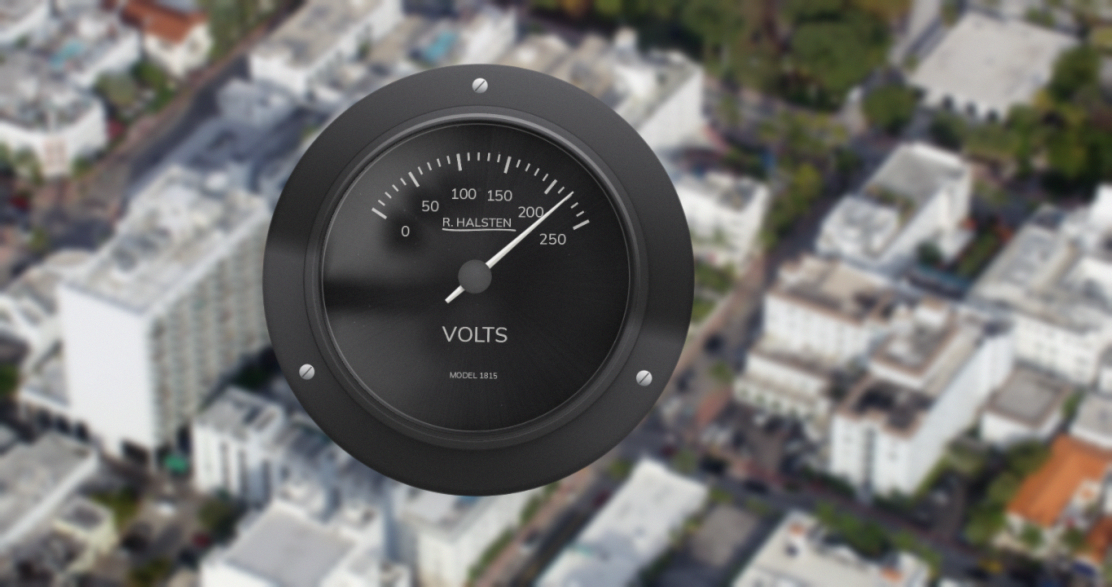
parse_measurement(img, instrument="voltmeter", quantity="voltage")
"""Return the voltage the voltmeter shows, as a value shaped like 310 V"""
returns 220 V
